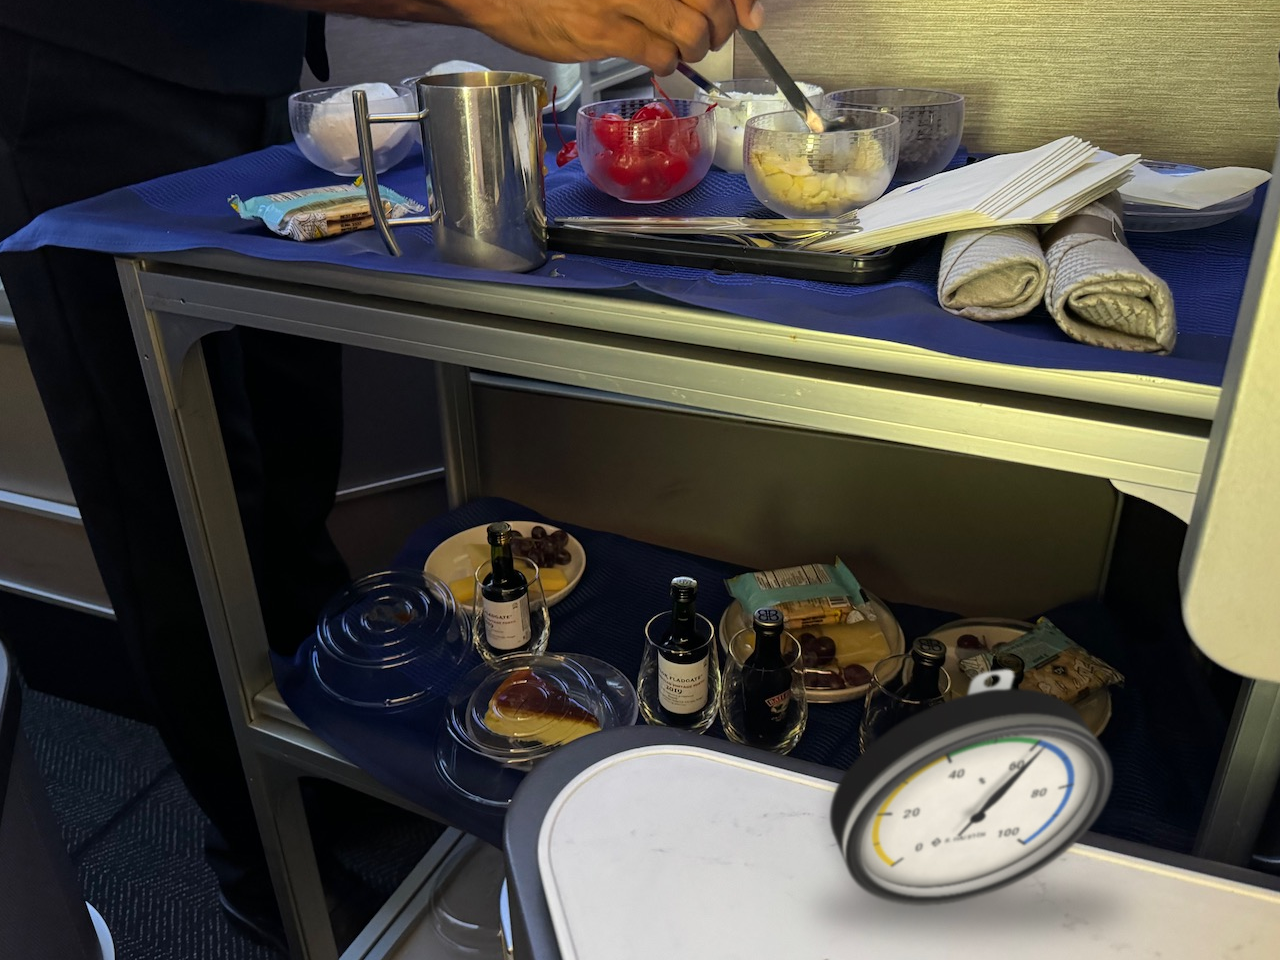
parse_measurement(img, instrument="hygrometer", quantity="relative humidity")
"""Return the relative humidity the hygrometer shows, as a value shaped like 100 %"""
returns 60 %
